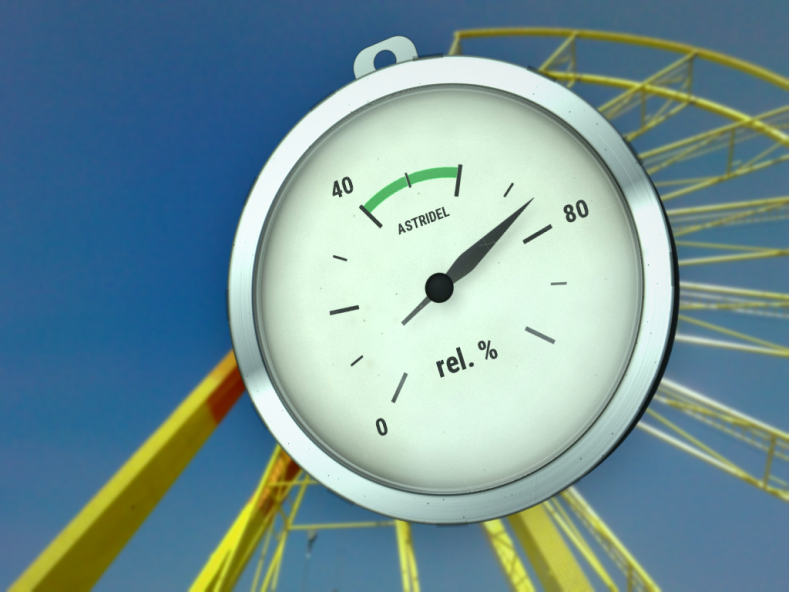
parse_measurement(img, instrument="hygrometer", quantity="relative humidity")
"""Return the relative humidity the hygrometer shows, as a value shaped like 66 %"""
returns 75 %
